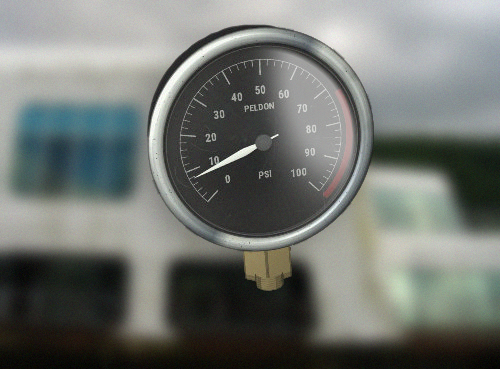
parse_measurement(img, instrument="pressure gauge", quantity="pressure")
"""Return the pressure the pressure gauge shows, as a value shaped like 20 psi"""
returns 8 psi
